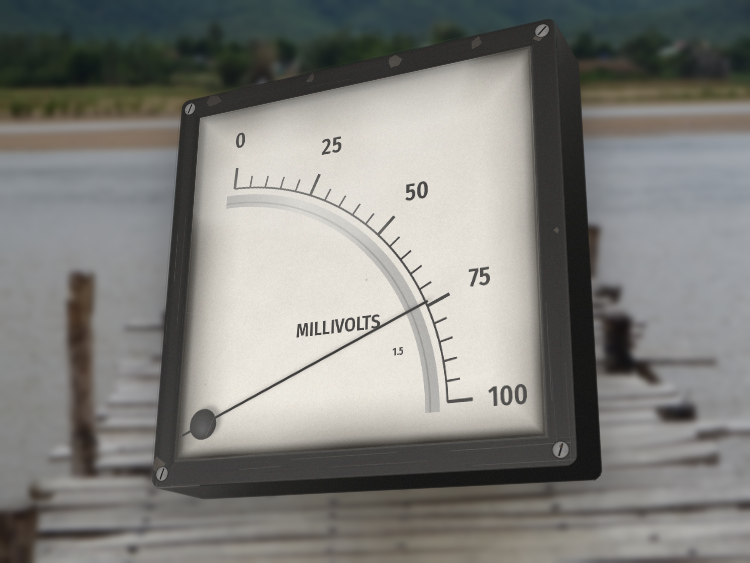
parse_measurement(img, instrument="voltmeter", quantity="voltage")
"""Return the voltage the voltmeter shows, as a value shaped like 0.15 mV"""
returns 75 mV
